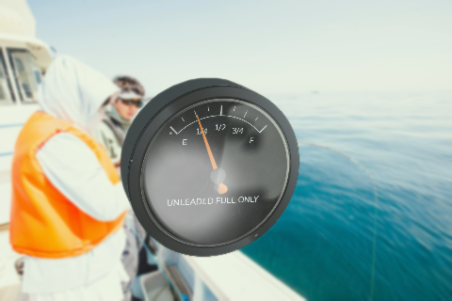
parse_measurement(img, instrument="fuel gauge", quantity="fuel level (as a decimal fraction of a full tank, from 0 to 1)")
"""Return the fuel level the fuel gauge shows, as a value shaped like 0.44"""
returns 0.25
